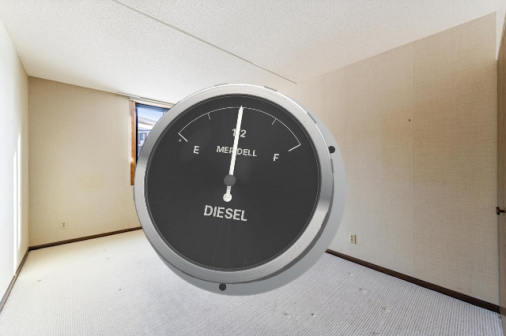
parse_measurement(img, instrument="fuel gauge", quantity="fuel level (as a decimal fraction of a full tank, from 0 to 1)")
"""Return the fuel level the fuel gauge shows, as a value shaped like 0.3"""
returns 0.5
